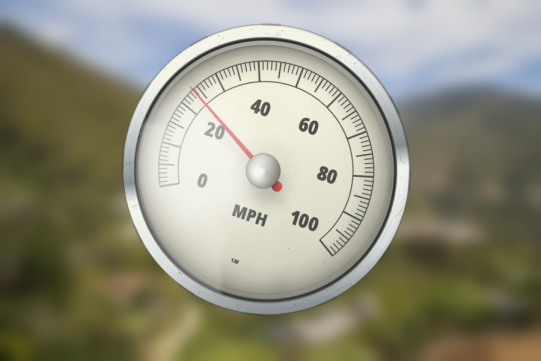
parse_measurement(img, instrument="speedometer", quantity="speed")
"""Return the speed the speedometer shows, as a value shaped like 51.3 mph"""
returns 24 mph
